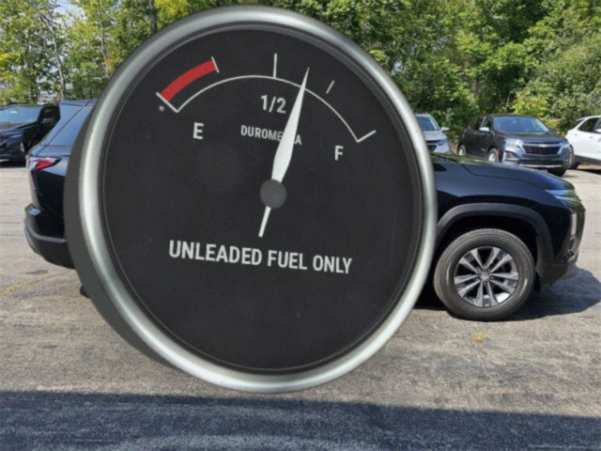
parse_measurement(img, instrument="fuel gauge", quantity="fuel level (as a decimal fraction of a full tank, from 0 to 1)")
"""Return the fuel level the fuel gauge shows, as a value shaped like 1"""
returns 0.625
